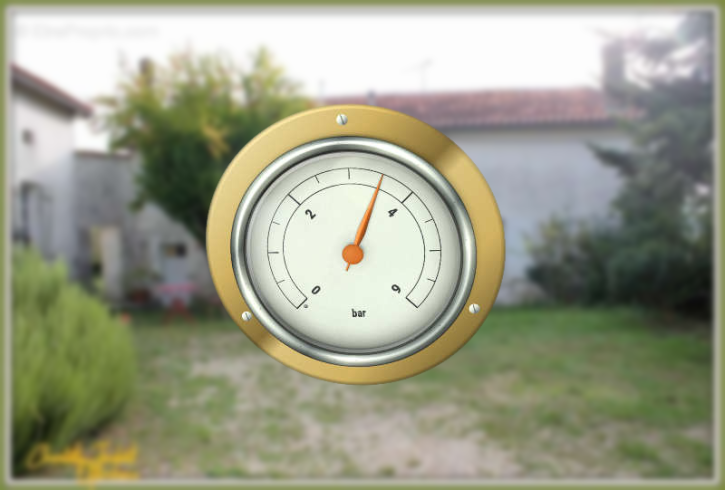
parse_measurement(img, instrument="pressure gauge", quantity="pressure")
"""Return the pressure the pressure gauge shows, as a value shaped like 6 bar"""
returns 3.5 bar
